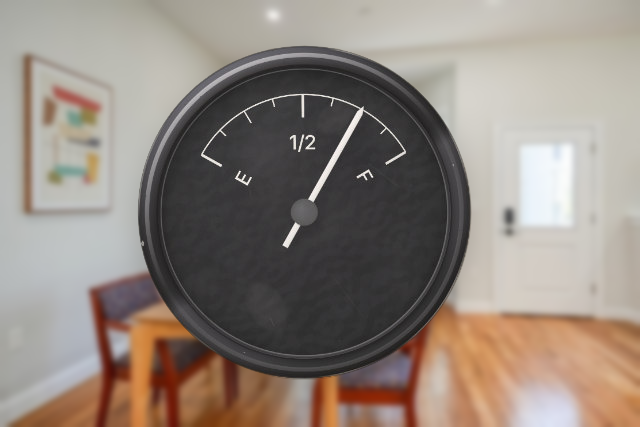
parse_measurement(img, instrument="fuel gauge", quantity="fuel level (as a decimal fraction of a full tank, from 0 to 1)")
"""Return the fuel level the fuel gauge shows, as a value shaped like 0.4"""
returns 0.75
